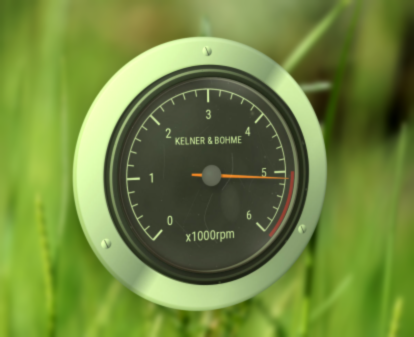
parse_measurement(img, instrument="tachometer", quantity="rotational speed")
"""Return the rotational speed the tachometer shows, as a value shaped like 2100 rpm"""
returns 5100 rpm
